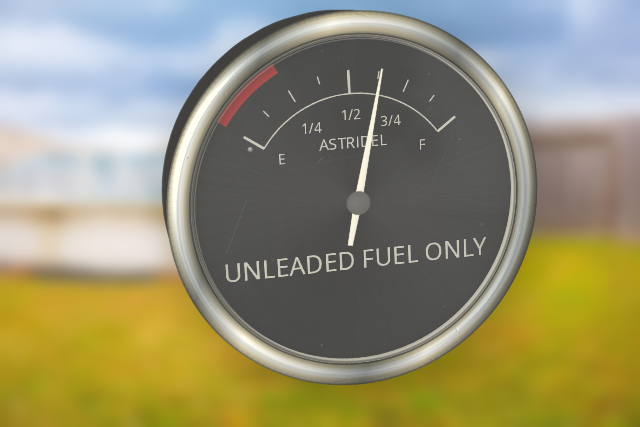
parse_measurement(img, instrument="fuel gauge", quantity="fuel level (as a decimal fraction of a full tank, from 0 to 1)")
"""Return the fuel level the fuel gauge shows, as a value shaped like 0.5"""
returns 0.625
